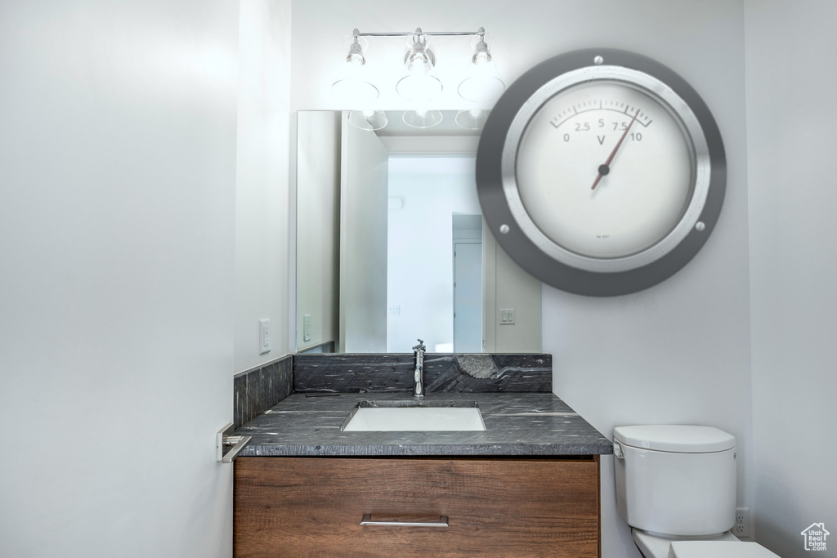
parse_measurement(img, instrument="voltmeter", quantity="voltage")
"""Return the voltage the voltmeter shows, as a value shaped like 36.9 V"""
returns 8.5 V
